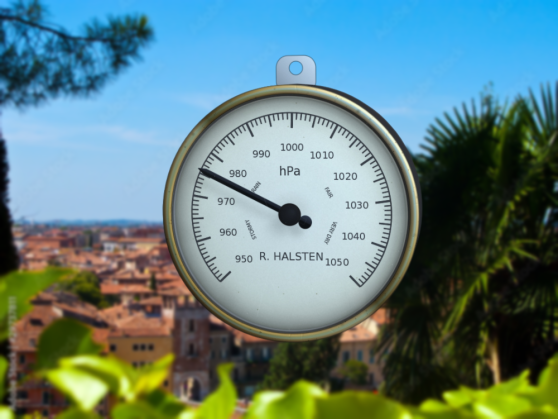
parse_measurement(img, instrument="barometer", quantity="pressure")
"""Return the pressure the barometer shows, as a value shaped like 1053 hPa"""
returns 976 hPa
